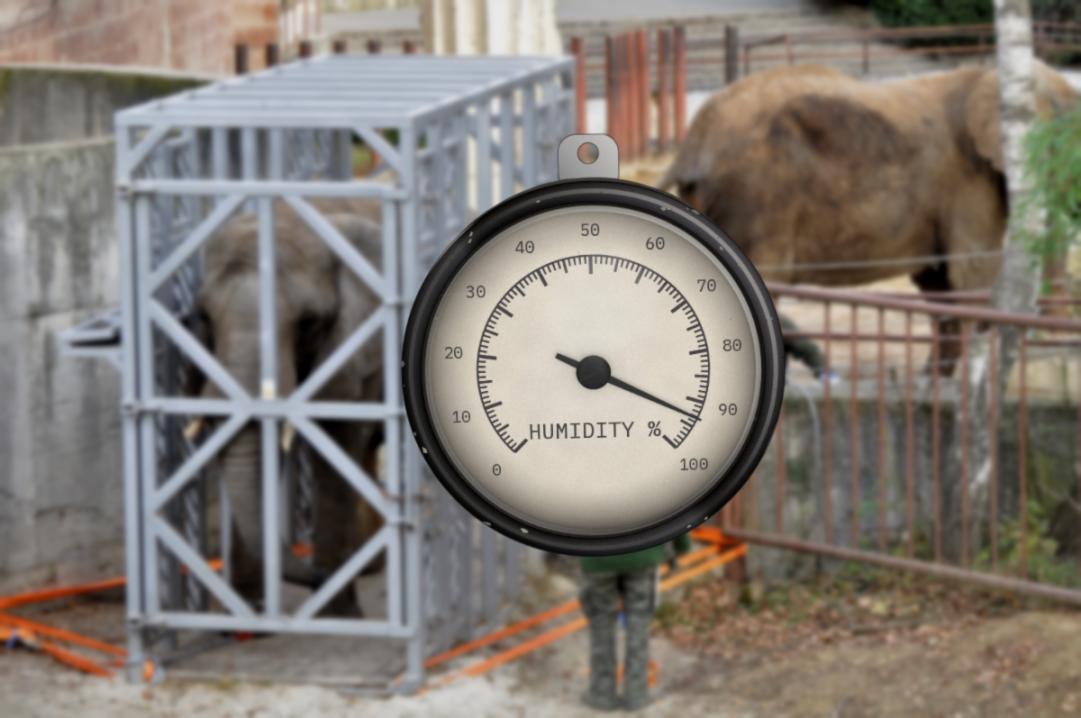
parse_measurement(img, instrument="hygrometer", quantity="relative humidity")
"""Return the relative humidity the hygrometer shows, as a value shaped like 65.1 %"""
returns 93 %
